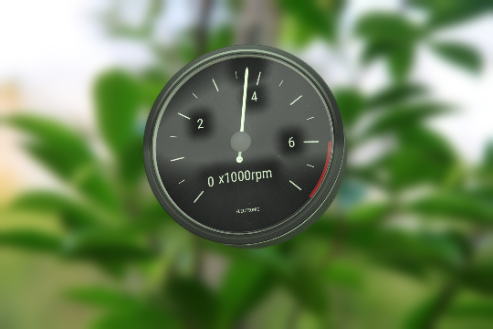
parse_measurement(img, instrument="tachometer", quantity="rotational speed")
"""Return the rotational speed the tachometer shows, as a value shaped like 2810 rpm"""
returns 3750 rpm
